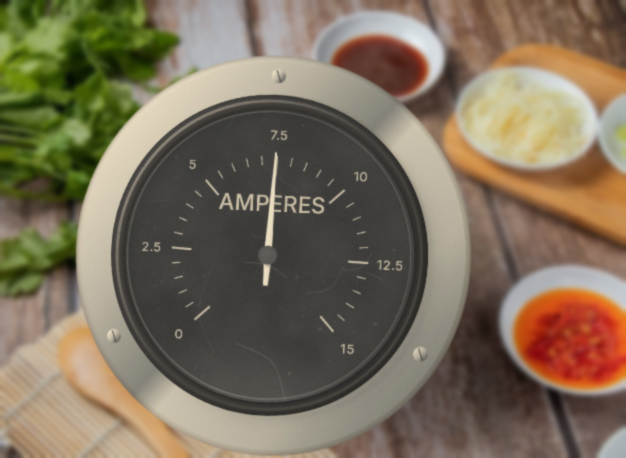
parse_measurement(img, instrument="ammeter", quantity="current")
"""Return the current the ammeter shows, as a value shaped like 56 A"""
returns 7.5 A
